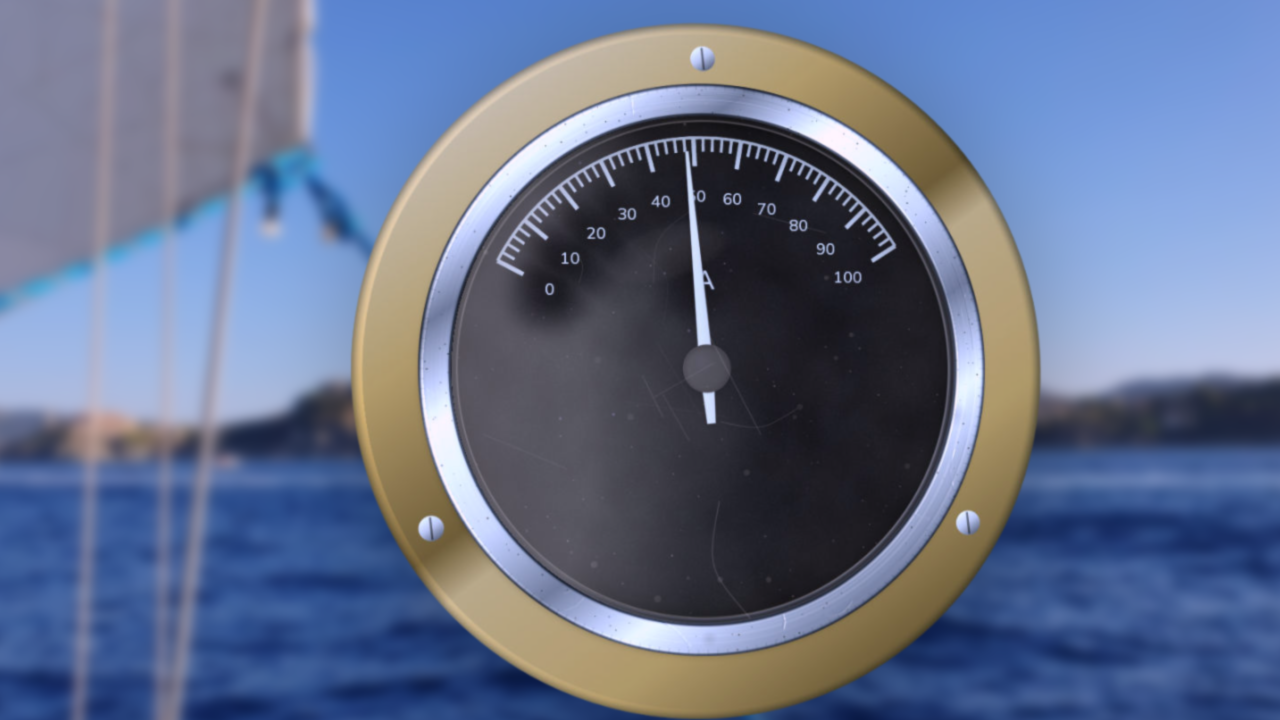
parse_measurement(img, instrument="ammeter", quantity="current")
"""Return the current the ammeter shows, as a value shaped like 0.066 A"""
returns 48 A
